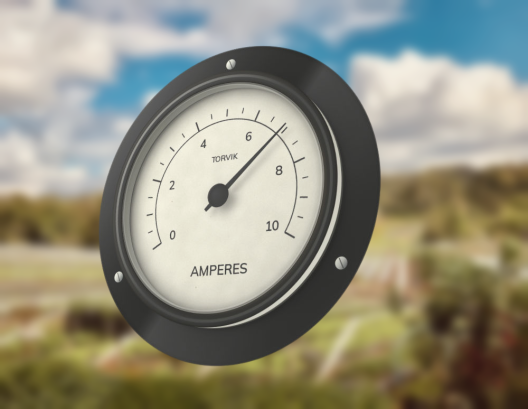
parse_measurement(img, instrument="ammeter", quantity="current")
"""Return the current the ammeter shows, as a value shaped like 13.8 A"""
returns 7 A
